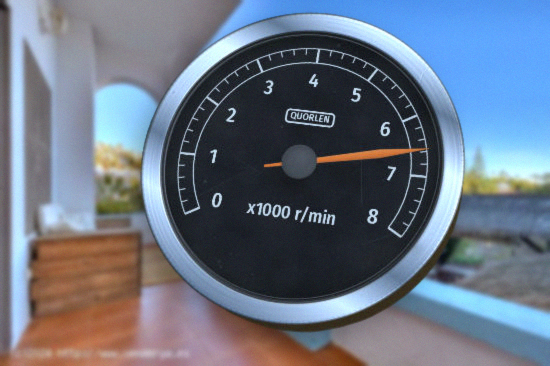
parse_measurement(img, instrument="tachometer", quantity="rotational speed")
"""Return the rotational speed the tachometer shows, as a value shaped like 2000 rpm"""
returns 6600 rpm
